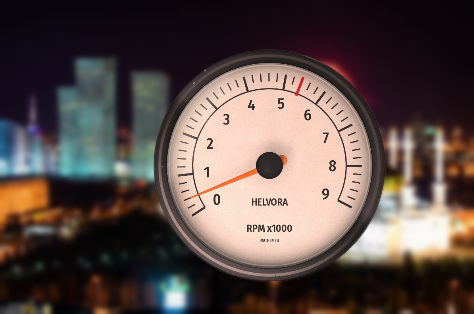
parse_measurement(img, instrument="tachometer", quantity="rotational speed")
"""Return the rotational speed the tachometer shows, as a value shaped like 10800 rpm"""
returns 400 rpm
